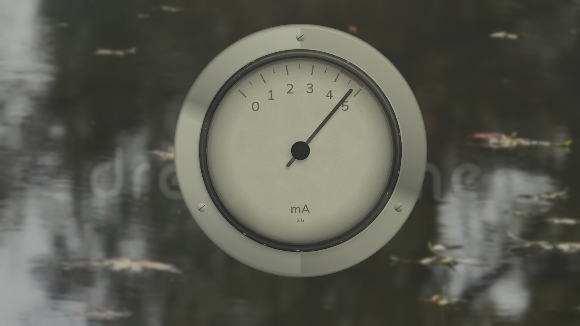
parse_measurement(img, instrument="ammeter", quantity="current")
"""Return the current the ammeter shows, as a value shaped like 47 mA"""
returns 4.75 mA
